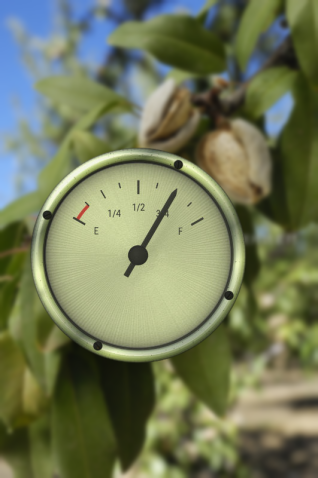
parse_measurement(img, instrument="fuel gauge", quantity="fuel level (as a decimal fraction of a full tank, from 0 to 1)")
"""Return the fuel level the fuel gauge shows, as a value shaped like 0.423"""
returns 0.75
